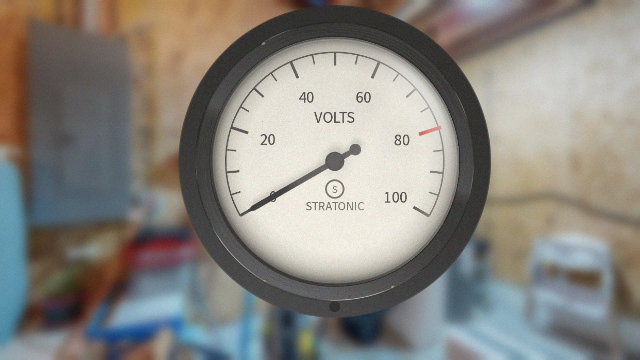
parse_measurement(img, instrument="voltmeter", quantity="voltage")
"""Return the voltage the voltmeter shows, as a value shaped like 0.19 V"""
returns 0 V
